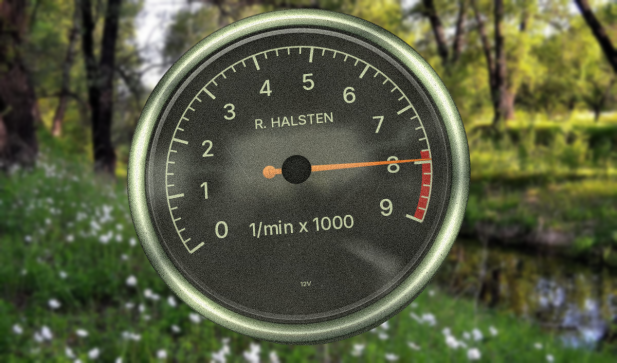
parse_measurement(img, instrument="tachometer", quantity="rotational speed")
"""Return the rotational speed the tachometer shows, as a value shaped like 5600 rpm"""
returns 8000 rpm
